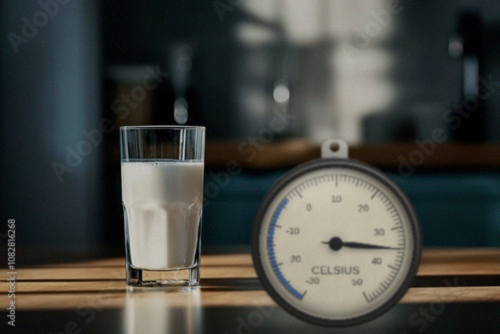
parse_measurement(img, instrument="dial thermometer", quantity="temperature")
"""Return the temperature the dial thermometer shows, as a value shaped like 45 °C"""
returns 35 °C
